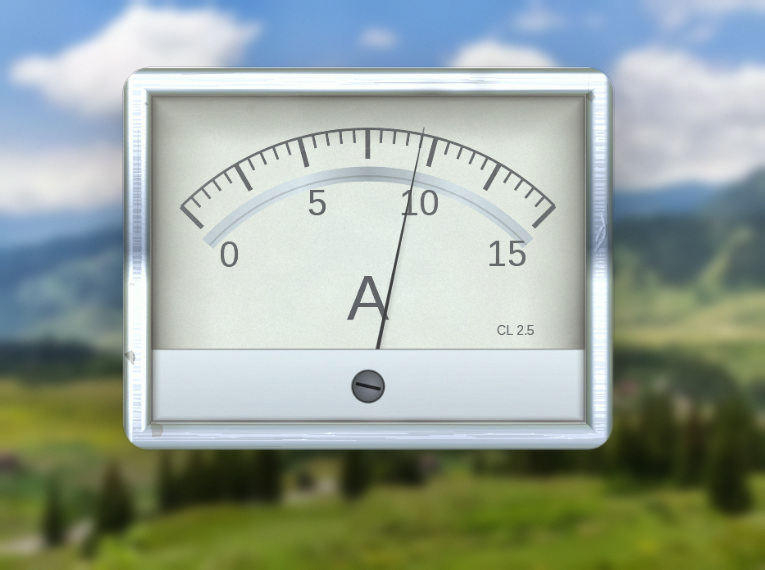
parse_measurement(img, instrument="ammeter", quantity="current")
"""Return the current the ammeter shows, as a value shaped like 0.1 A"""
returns 9.5 A
